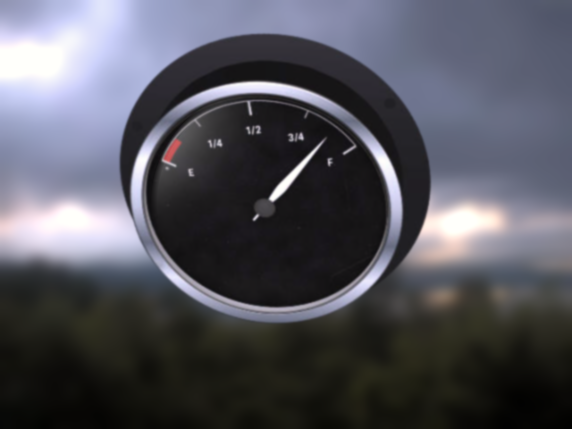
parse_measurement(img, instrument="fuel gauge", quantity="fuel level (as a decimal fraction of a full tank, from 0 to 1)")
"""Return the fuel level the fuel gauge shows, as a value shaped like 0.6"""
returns 0.875
